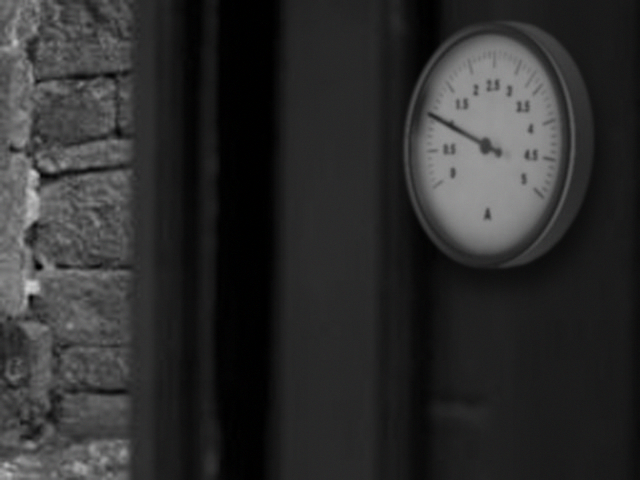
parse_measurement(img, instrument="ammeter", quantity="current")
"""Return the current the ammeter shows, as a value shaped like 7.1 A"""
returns 1 A
